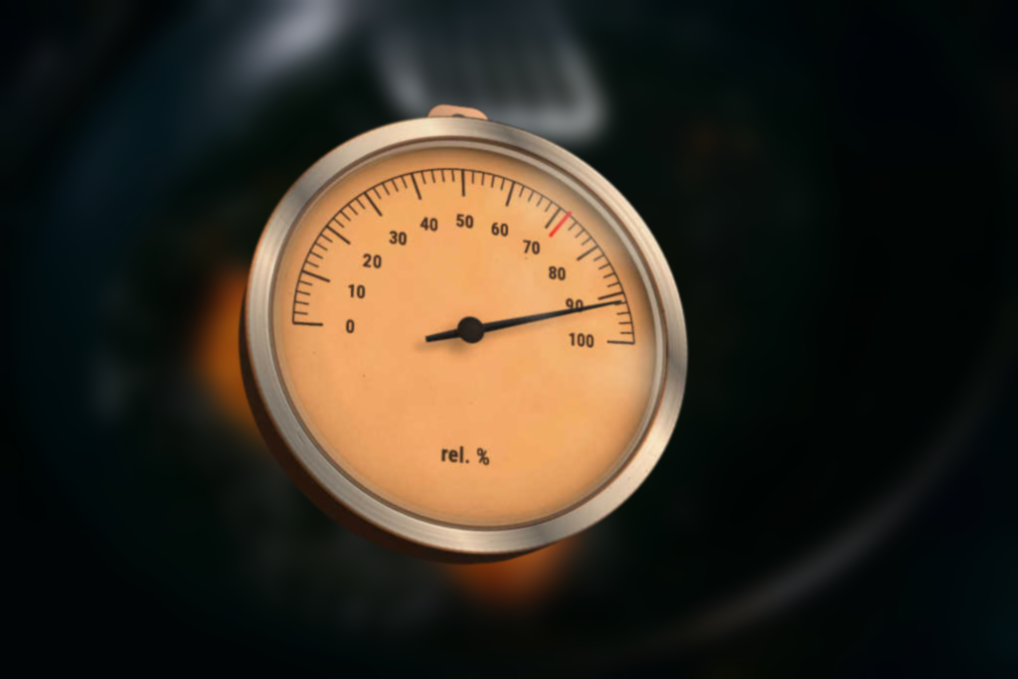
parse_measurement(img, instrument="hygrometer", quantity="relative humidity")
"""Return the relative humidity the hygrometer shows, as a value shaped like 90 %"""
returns 92 %
